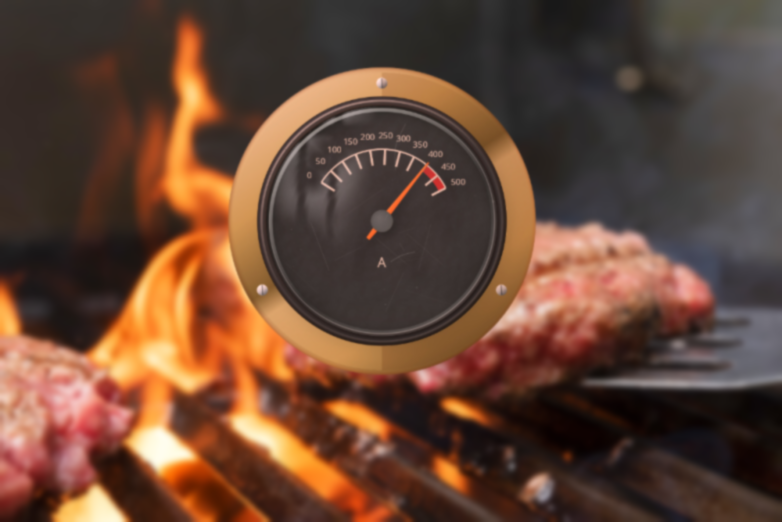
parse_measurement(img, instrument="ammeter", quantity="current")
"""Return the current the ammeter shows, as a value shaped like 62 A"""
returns 400 A
